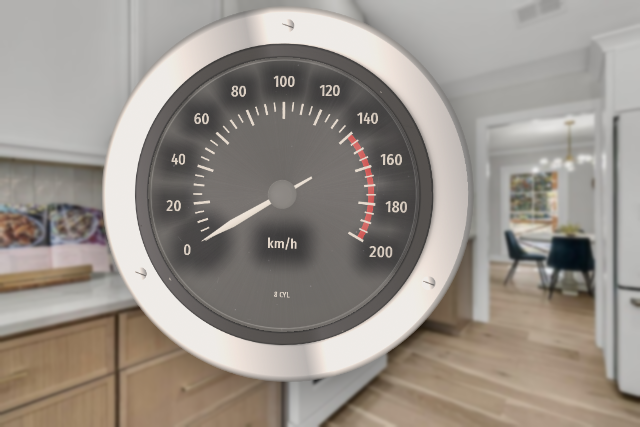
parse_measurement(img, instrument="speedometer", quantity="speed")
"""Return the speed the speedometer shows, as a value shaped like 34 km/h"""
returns 0 km/h
